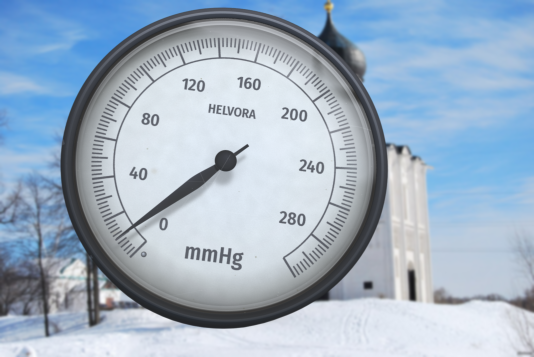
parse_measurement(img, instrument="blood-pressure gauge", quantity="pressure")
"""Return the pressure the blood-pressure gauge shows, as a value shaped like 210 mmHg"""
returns 10 mmHg
